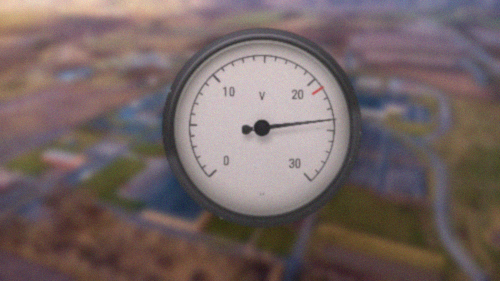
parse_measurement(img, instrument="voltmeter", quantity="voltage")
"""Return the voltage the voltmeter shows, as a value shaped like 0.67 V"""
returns 24 V
